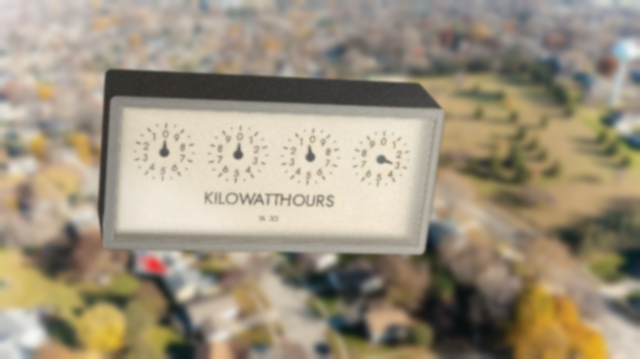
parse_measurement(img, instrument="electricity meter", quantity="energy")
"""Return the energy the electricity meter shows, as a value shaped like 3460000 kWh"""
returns 3 kWh
